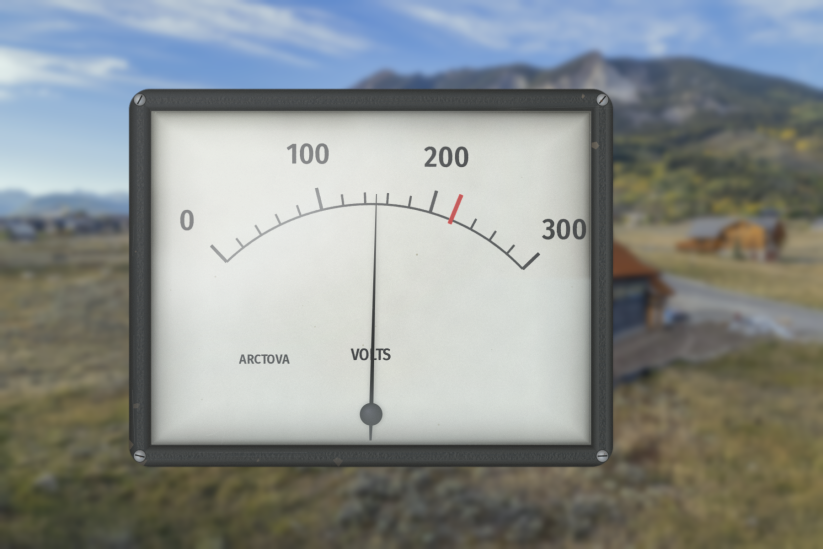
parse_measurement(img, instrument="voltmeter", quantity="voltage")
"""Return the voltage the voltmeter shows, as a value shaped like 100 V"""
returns 150 V
